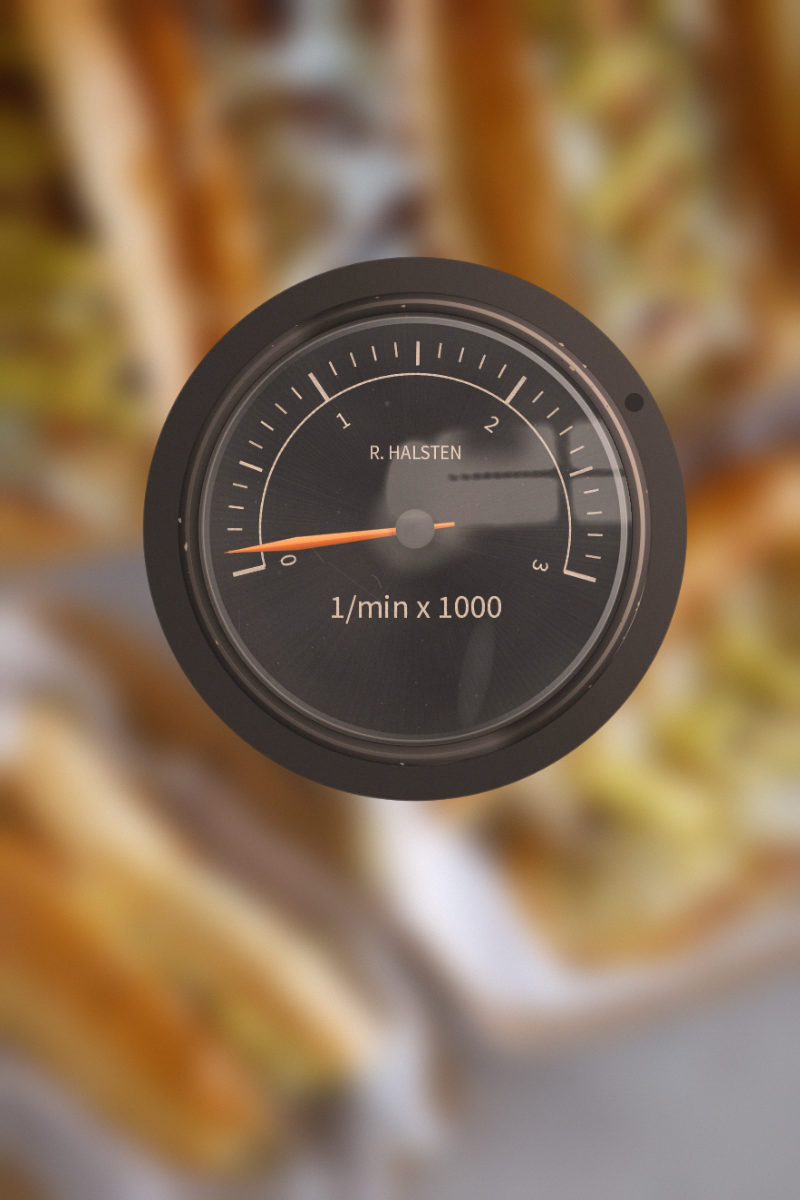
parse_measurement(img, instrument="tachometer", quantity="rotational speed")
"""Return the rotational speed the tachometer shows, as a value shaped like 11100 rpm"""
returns 100 rpm
